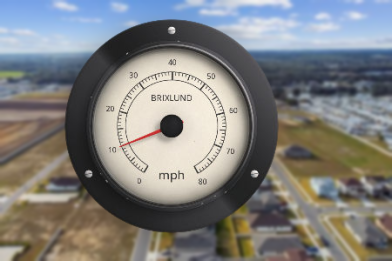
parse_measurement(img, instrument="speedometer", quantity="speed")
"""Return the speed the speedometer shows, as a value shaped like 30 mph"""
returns 10 mph
